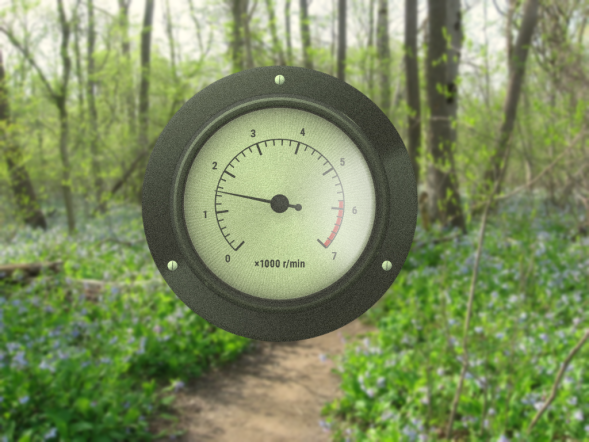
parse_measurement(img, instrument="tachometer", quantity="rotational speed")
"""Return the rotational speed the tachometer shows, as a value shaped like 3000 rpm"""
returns 1500 rpm
